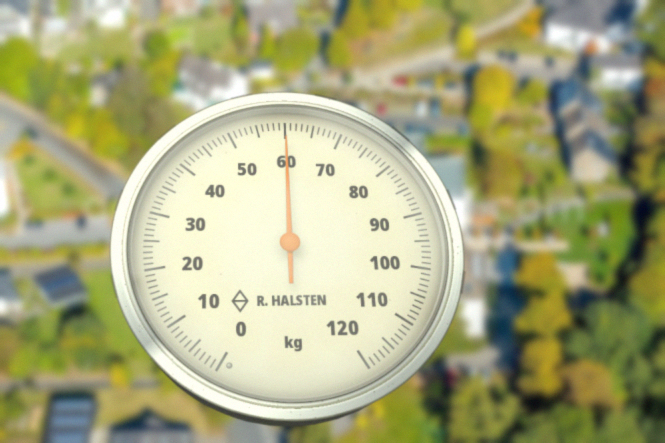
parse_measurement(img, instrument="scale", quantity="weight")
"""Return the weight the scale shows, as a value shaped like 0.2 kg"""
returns 60 kg
